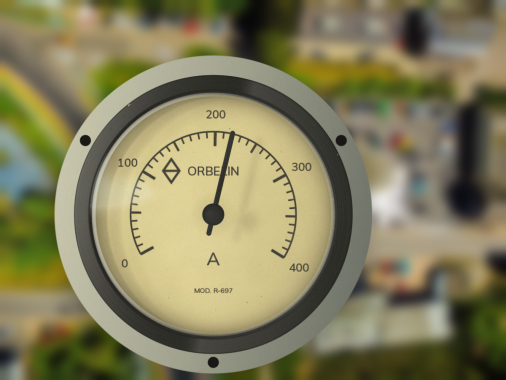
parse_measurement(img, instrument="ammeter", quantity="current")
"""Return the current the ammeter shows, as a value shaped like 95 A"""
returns 220 A
